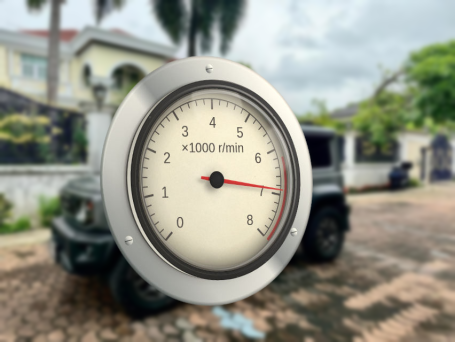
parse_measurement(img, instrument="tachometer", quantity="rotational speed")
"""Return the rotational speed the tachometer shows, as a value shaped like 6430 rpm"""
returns 6900 rpm
